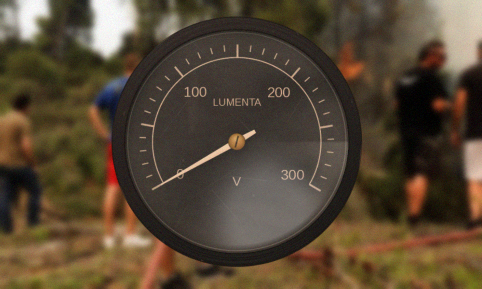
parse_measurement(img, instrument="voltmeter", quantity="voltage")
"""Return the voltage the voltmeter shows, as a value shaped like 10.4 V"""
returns 0 V
